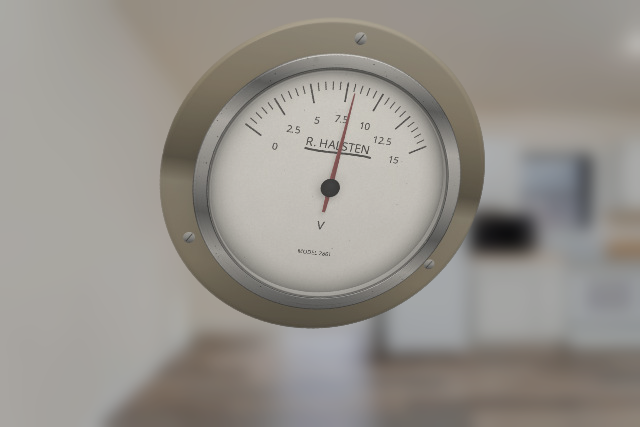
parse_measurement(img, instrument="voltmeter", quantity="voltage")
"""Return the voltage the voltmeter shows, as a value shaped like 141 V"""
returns 8 V
